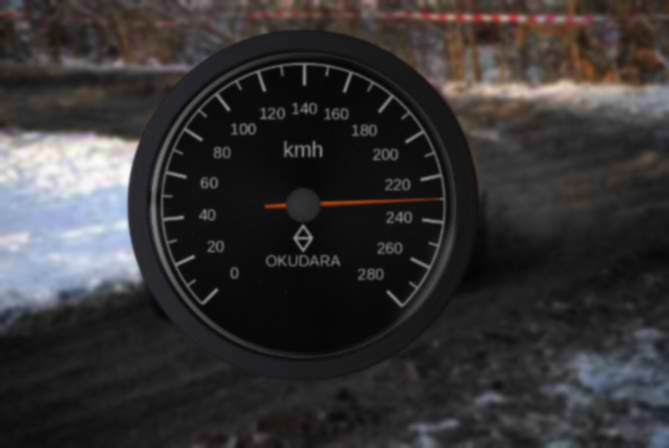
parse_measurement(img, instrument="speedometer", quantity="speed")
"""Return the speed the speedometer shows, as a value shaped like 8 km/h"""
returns 230 km/h
